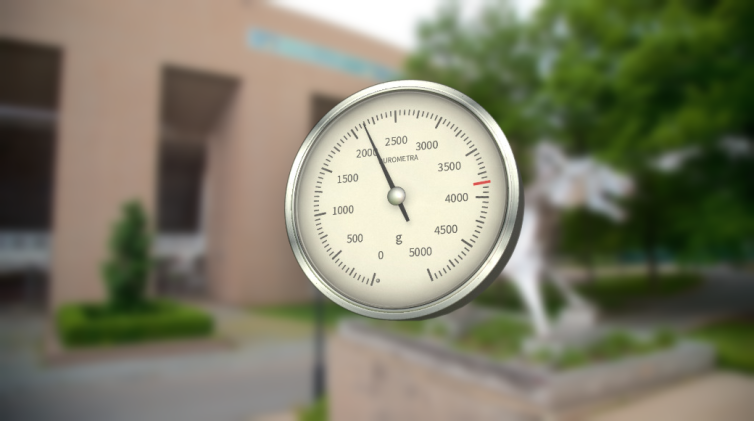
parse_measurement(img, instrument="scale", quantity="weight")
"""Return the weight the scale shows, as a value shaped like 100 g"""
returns 2150 g
